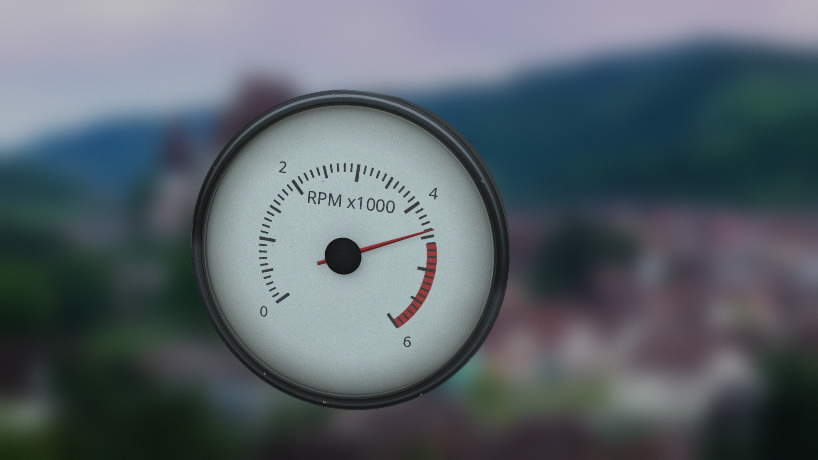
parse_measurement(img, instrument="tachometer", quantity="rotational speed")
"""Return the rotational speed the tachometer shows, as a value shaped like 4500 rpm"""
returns 4400 rpm
